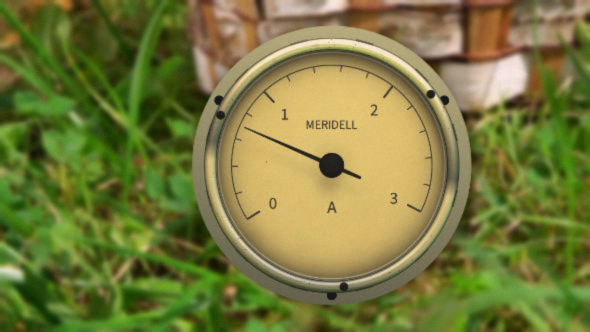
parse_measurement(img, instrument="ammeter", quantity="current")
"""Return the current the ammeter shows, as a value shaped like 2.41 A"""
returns 0.7 A
